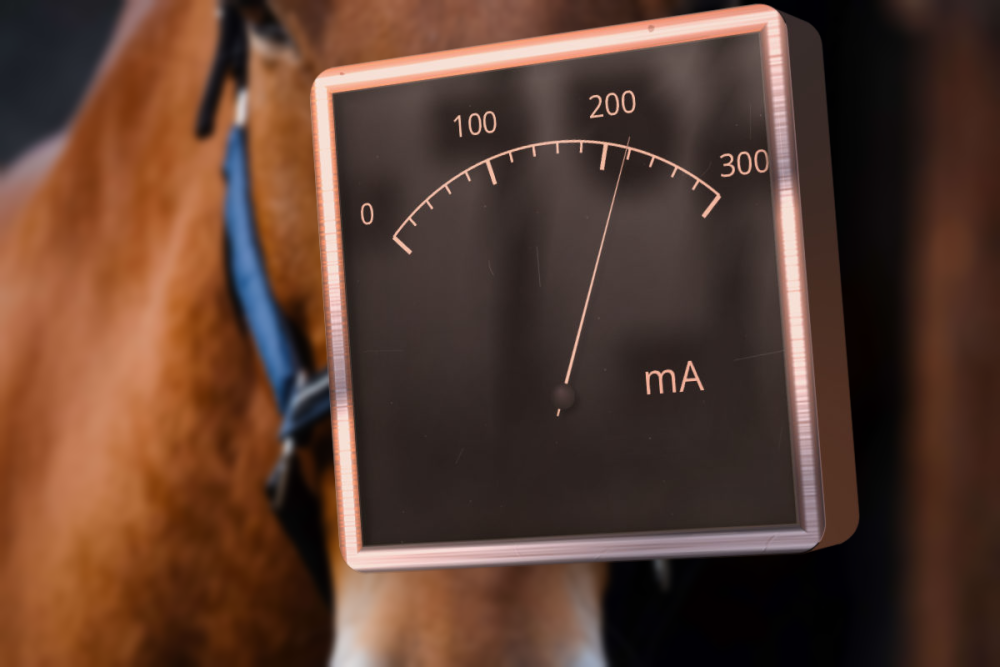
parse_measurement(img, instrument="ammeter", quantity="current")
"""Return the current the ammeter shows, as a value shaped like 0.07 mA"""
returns 220 mA
